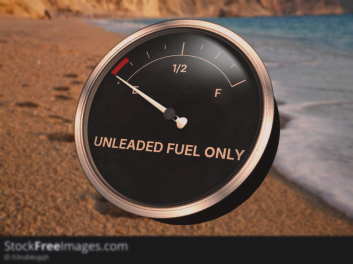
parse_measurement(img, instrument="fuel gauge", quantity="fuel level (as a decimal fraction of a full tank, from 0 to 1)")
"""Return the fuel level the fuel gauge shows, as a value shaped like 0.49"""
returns 0
